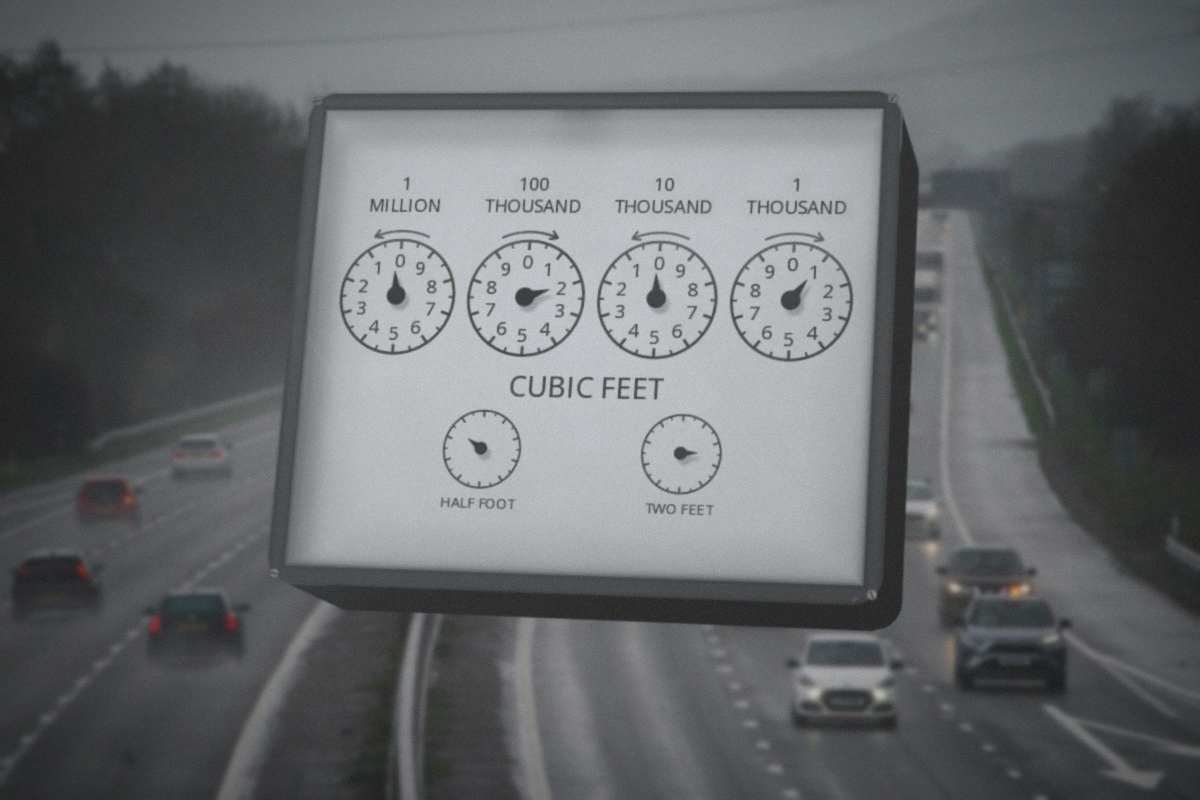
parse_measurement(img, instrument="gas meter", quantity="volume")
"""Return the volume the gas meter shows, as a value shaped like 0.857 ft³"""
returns 20100 ft³
